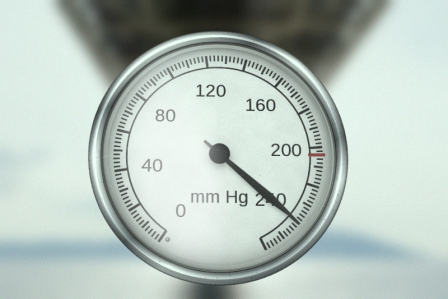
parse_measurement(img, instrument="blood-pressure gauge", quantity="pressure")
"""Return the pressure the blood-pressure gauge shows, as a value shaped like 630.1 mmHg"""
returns 240 mmHg
